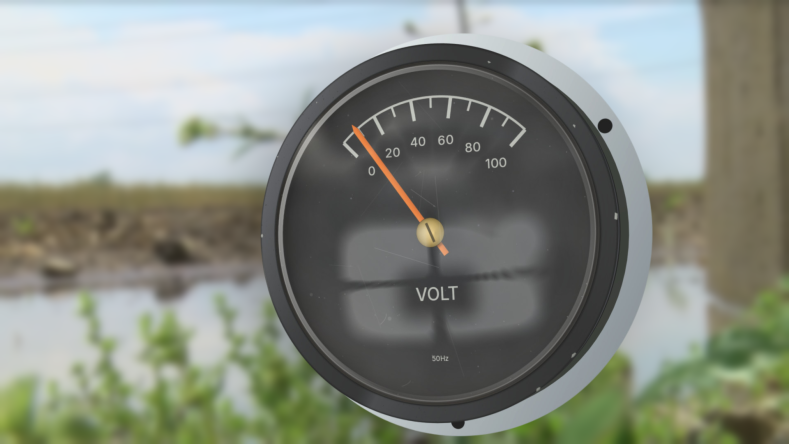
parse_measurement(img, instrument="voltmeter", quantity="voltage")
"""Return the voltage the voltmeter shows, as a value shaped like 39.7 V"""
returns 10 V
